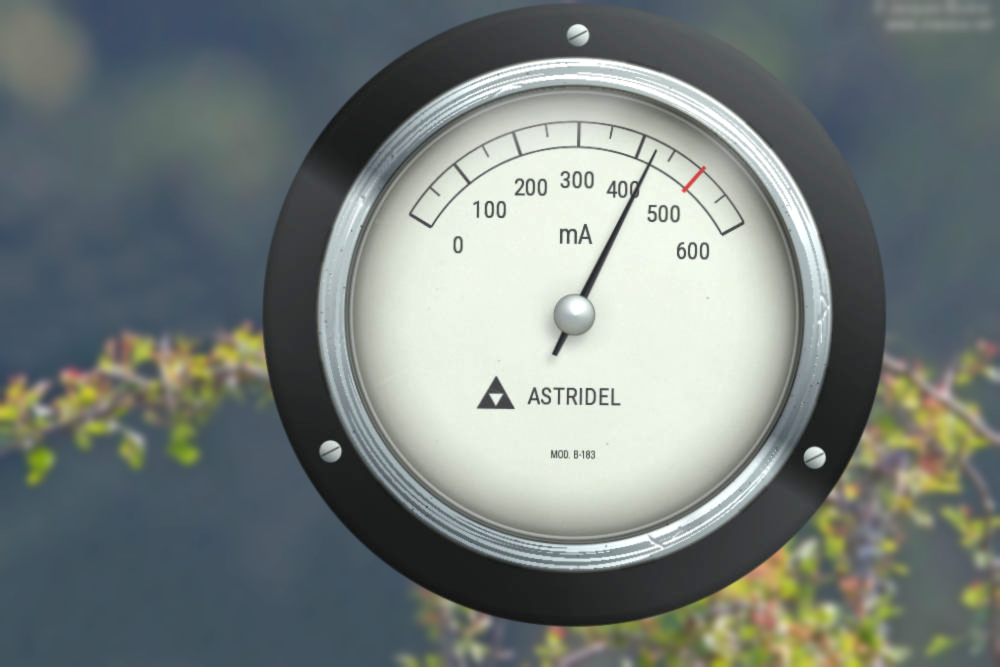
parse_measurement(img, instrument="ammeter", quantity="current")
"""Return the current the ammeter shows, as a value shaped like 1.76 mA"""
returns 425 mA
